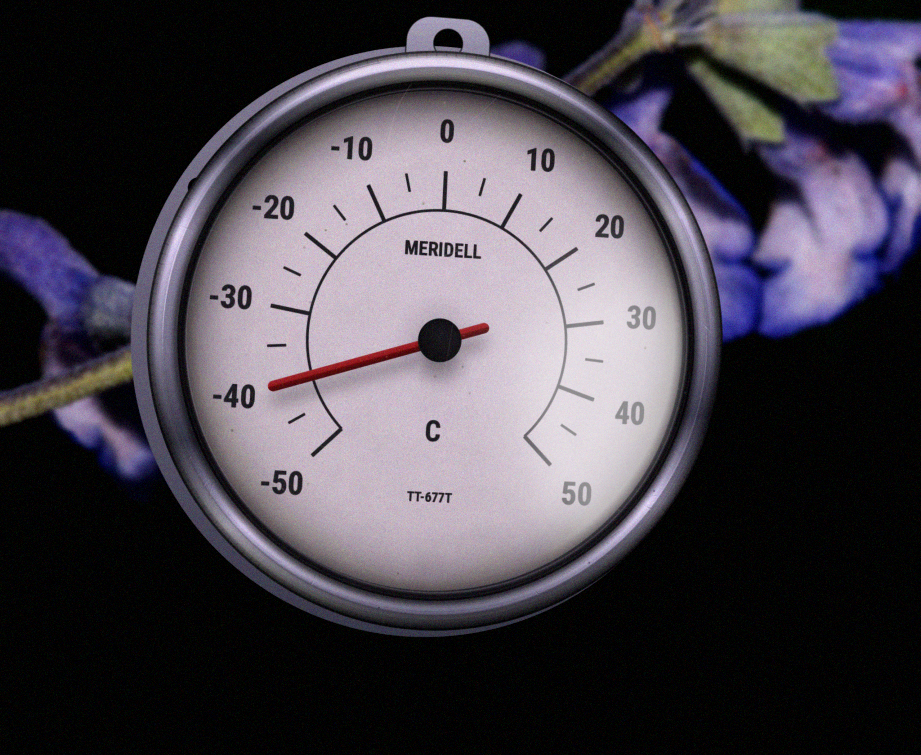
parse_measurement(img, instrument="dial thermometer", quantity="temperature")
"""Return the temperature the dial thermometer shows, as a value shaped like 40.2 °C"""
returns -40 °C
